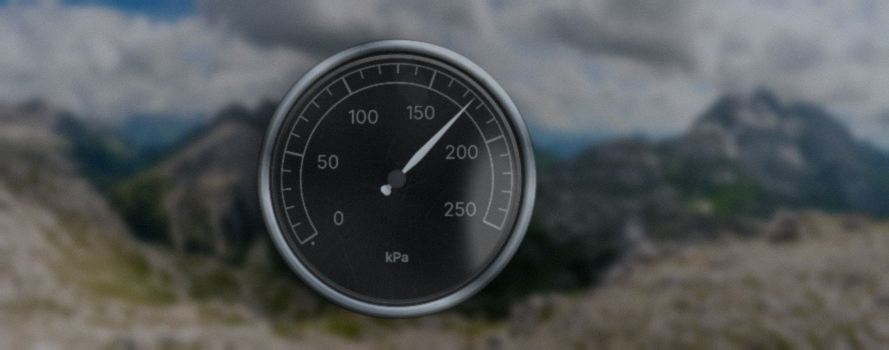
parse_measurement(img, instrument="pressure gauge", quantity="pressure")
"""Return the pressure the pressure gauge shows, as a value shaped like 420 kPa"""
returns 175 kPa
